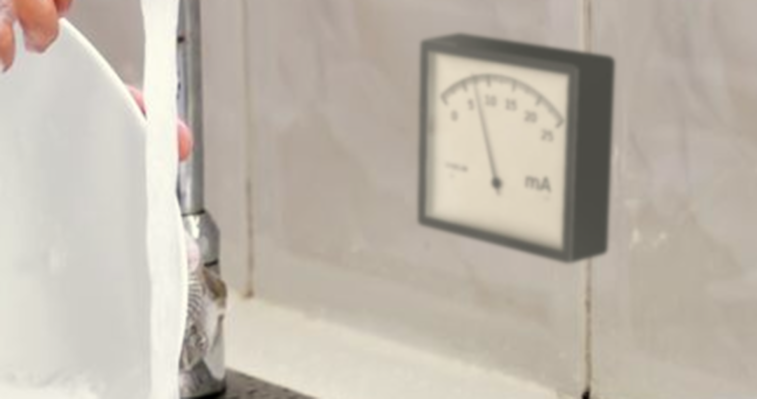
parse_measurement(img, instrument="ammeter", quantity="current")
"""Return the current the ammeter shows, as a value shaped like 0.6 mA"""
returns 7.5 mA
